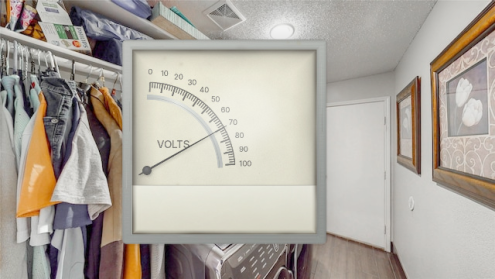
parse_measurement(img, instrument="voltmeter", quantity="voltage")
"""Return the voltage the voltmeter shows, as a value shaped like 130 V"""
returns 70 V
